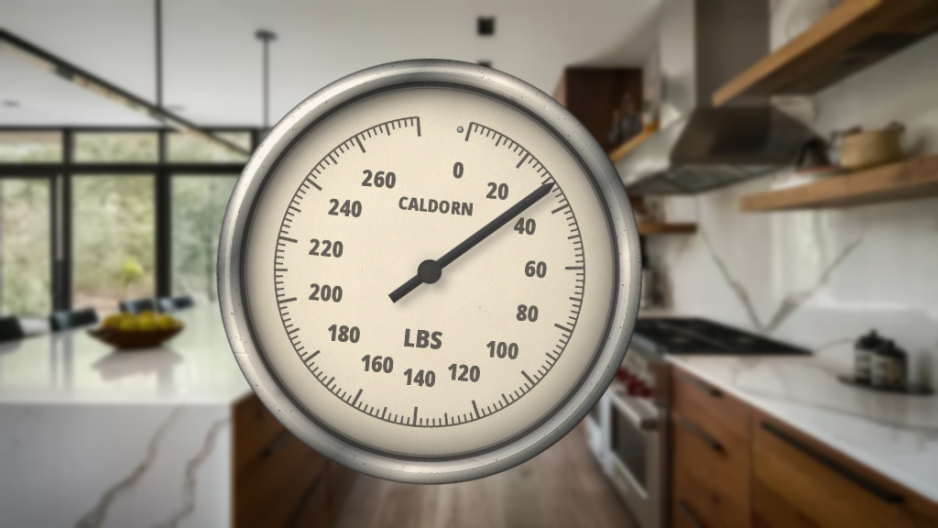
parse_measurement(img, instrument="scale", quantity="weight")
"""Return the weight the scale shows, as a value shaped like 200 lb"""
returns 32 lb
